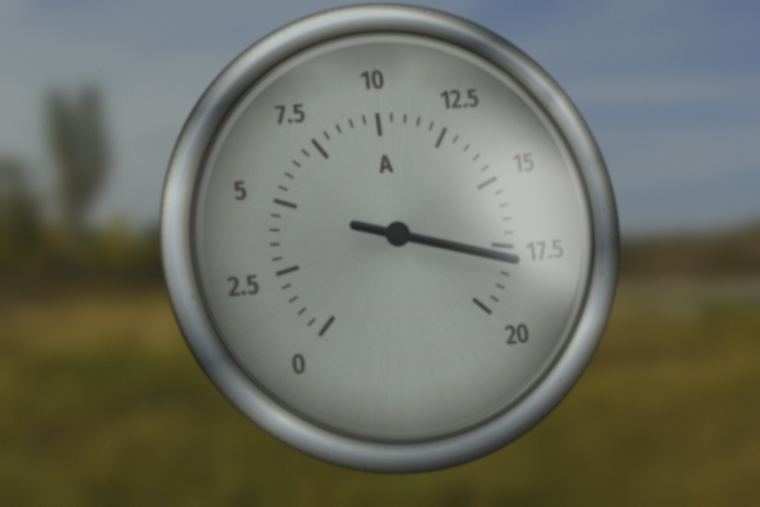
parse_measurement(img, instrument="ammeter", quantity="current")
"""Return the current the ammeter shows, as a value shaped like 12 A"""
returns 18 A
